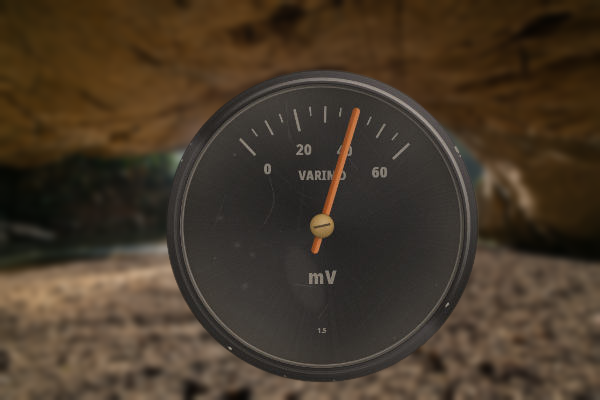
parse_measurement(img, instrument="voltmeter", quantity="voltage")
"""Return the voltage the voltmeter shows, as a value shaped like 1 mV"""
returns 40 mV
